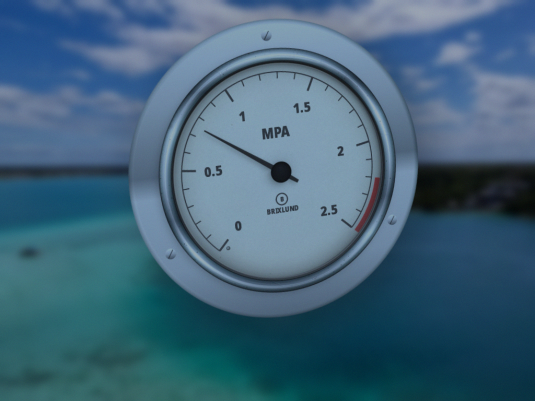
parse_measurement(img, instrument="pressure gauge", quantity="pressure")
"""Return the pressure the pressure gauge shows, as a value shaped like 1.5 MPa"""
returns 0.75 MPa
